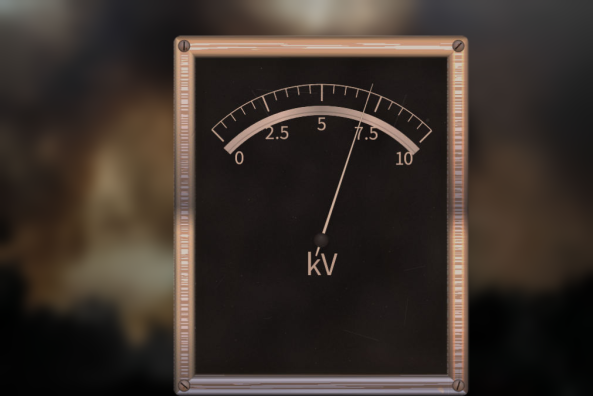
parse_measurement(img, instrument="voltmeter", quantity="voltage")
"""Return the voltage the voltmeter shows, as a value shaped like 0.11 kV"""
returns 7 kV
